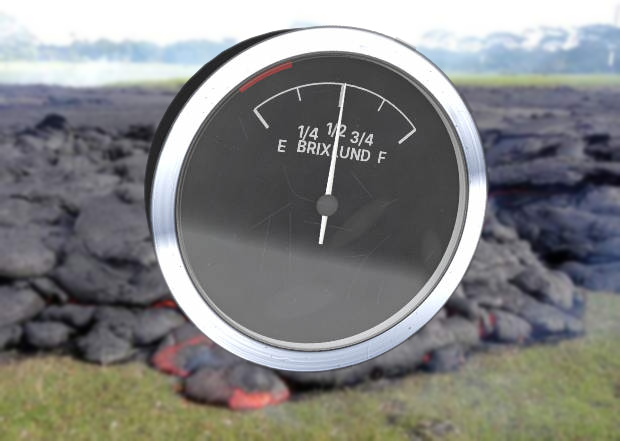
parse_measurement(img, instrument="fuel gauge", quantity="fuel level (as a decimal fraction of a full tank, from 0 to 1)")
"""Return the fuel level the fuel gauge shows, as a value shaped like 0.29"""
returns 0.5
